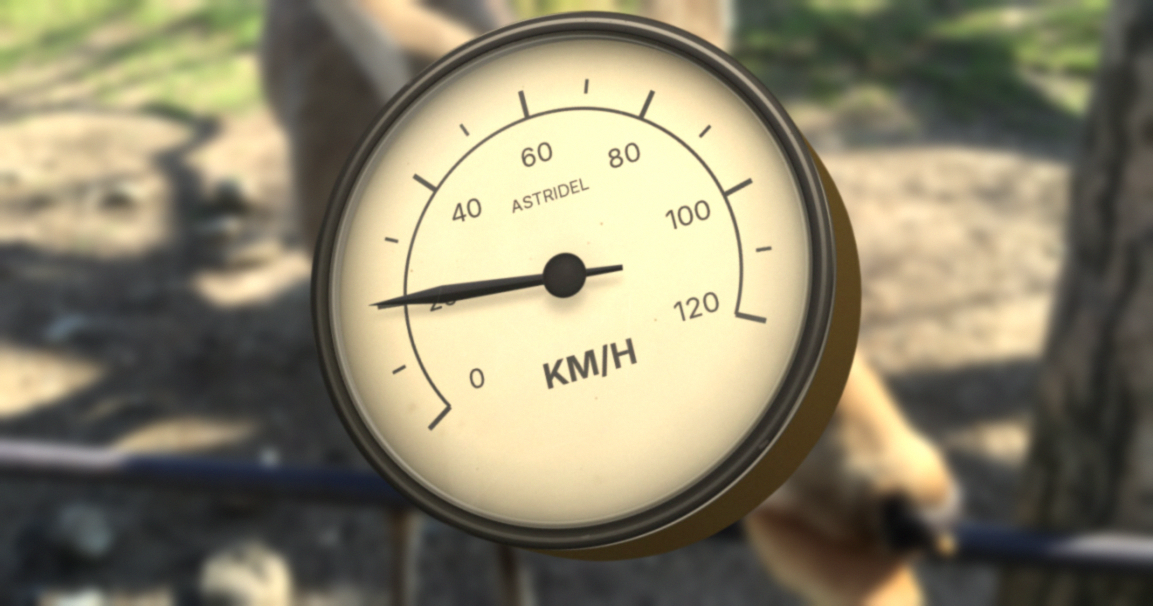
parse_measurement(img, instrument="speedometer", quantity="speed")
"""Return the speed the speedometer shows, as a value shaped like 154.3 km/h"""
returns 20 km/h
